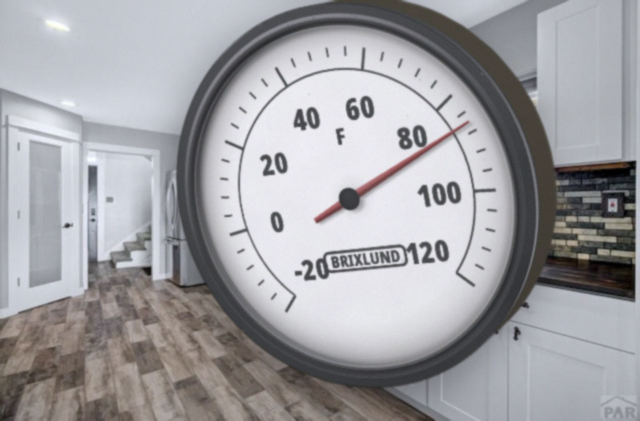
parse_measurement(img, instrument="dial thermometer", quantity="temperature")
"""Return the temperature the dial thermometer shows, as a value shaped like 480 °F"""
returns 86 °F
